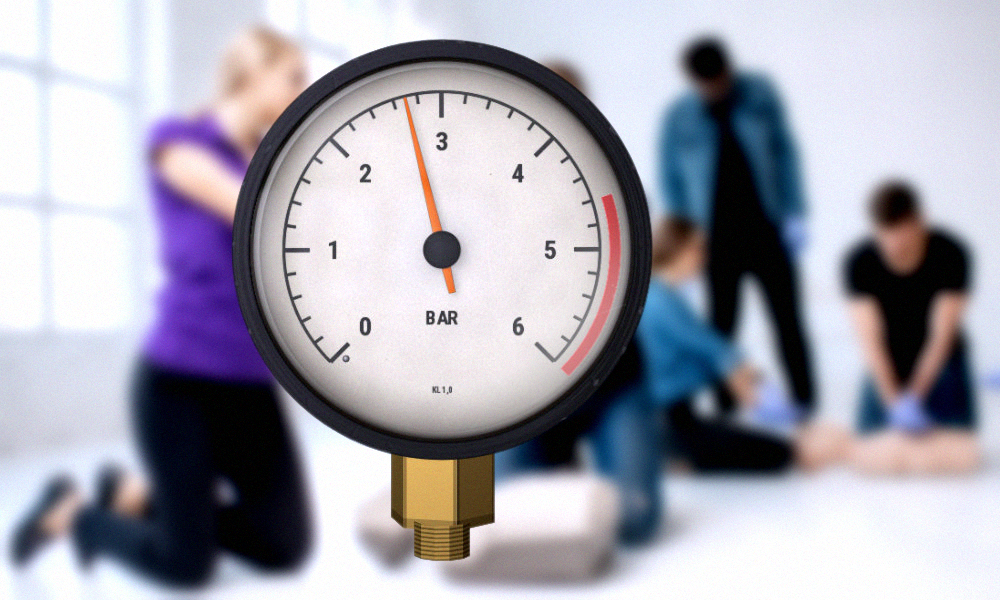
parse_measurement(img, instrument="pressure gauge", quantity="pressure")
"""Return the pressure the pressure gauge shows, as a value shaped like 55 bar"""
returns 2.7 bar
